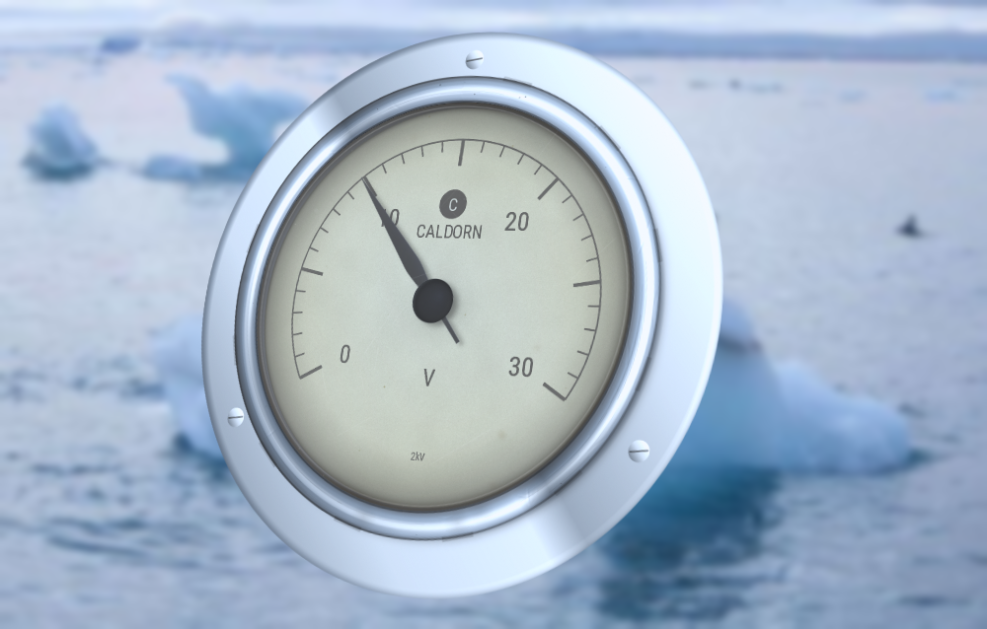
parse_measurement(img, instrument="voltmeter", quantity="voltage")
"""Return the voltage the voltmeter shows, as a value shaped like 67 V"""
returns 10 V
